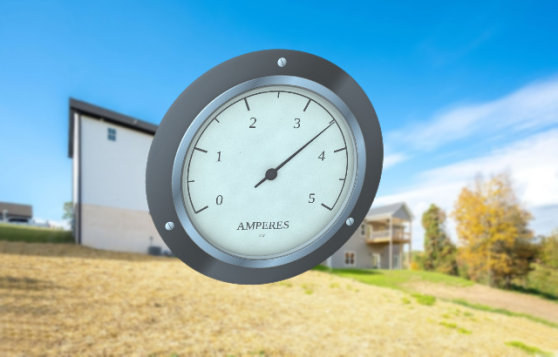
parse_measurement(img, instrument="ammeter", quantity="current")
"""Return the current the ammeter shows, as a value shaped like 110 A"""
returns 3.5 A
